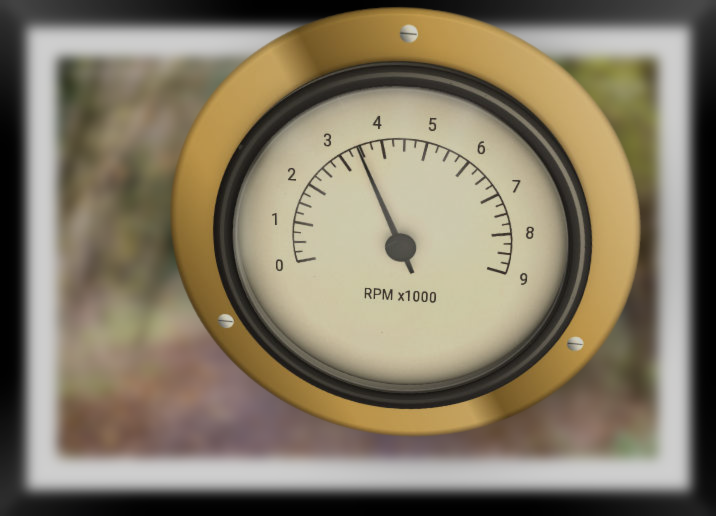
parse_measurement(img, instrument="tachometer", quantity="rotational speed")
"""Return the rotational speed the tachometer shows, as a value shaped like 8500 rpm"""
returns 3500 rpm
